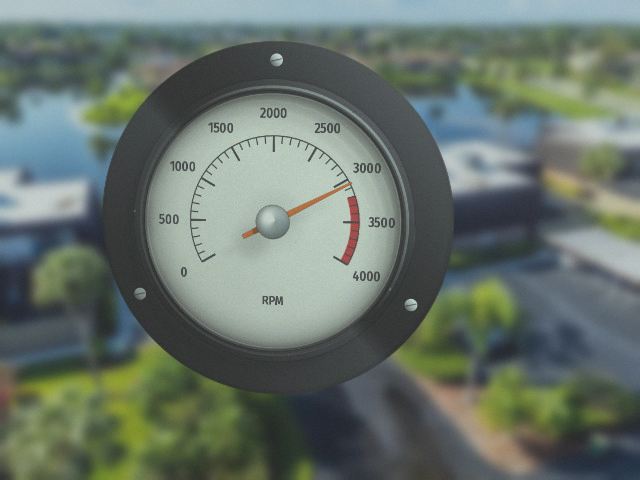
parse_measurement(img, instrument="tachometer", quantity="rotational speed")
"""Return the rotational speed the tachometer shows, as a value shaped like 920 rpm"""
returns 3050 rpm
